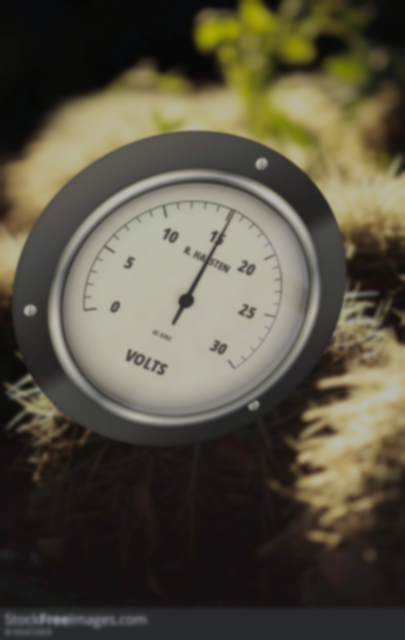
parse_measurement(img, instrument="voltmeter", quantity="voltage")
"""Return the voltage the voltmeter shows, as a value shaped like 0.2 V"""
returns 15 V
